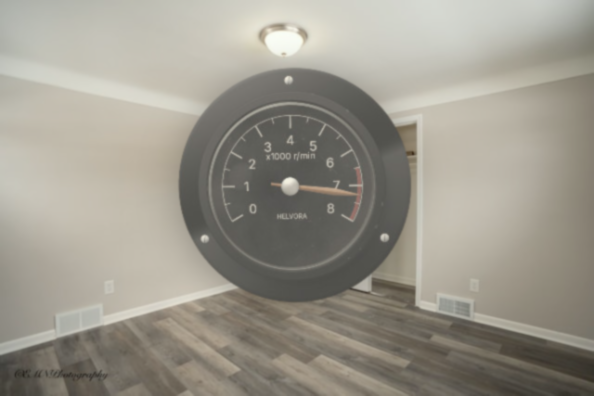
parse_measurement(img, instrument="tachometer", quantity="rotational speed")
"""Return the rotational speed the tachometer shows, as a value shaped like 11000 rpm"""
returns 7250 rpm
